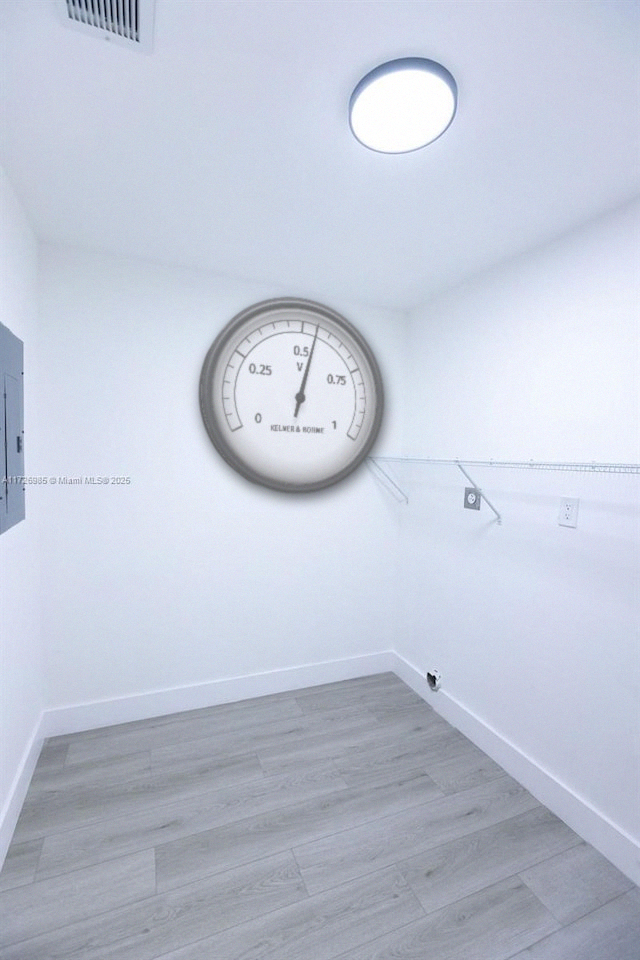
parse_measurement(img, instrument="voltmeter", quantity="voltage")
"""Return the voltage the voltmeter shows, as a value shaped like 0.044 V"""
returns 0.55 V
